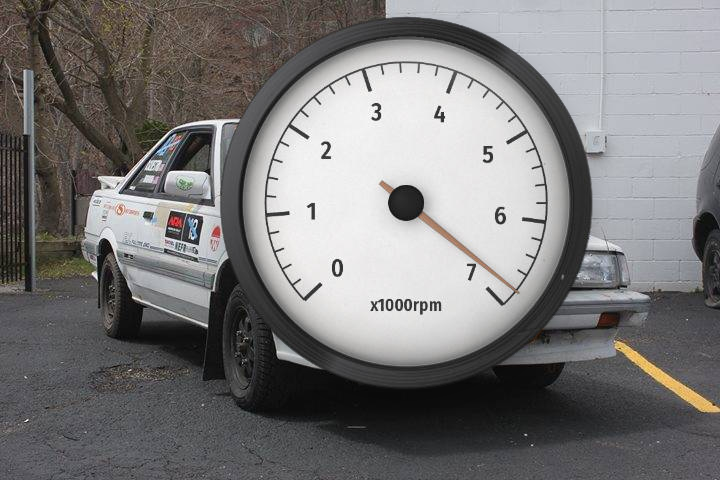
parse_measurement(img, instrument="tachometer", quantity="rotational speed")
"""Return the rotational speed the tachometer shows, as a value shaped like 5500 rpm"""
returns 6800 rpm
